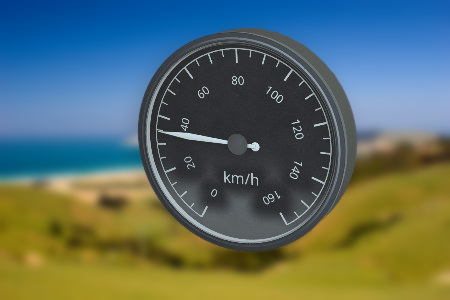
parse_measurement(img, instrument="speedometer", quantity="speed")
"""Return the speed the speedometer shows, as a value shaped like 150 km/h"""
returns 35 km/h
